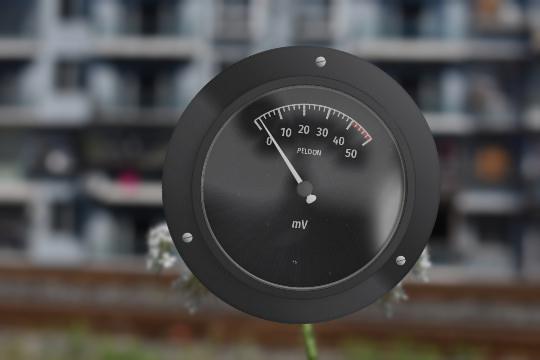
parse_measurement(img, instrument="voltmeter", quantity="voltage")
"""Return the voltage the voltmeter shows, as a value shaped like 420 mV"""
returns 2 mV
